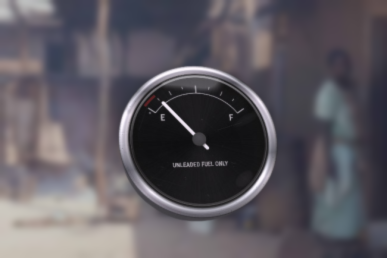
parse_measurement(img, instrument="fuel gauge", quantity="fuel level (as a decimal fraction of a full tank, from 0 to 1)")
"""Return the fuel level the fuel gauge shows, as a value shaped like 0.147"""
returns 0.125
